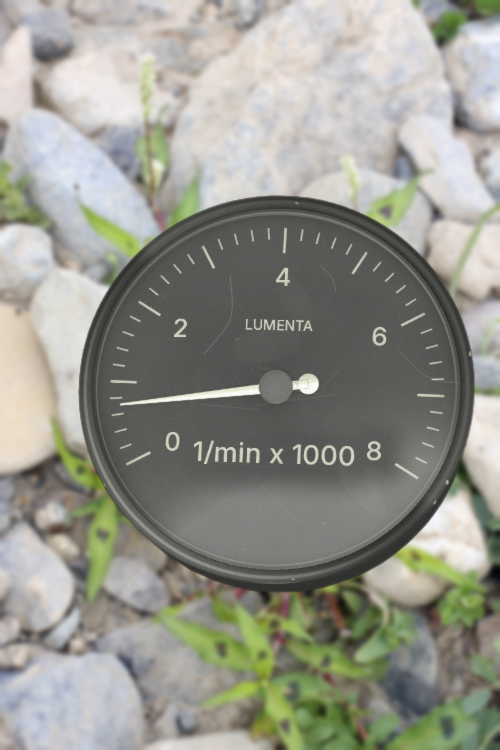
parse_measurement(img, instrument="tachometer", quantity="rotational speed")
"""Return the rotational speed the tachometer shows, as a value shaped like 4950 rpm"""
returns 700 rpm
